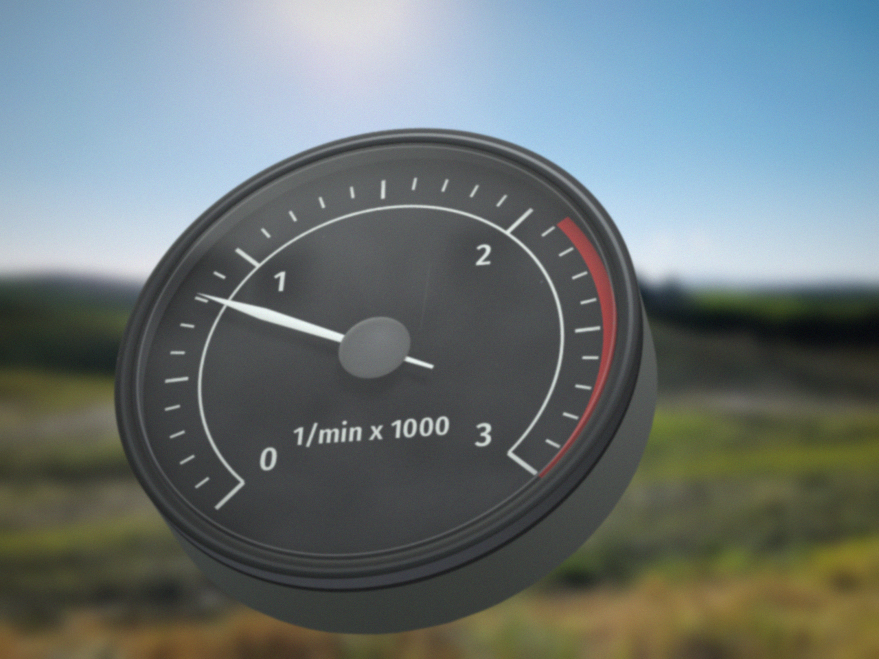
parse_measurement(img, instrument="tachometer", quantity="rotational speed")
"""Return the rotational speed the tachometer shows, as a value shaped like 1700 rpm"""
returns 800 rpm
